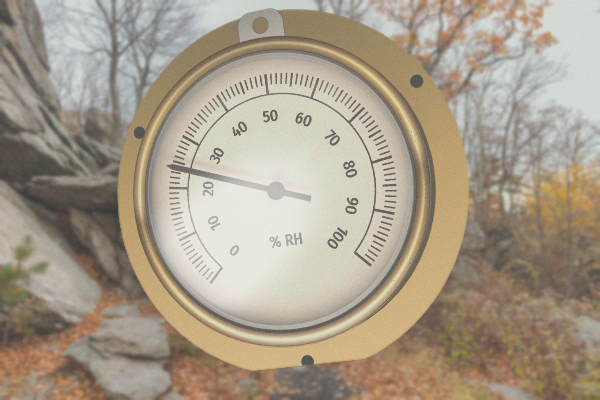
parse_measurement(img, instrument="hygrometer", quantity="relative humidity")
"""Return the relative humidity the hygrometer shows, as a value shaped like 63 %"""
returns 24 %
